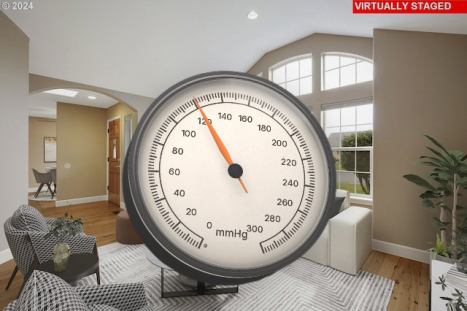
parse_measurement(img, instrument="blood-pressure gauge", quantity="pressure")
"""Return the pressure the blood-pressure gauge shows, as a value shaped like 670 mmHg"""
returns 120 mmHg
